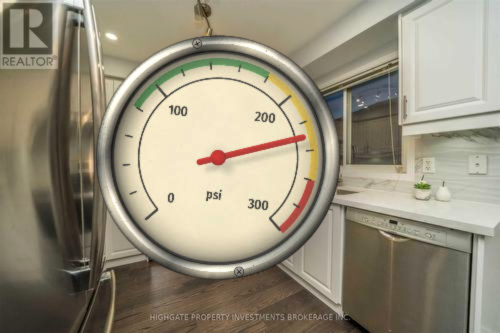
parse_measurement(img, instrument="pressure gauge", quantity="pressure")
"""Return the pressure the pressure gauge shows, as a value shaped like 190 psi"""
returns 230 psi
